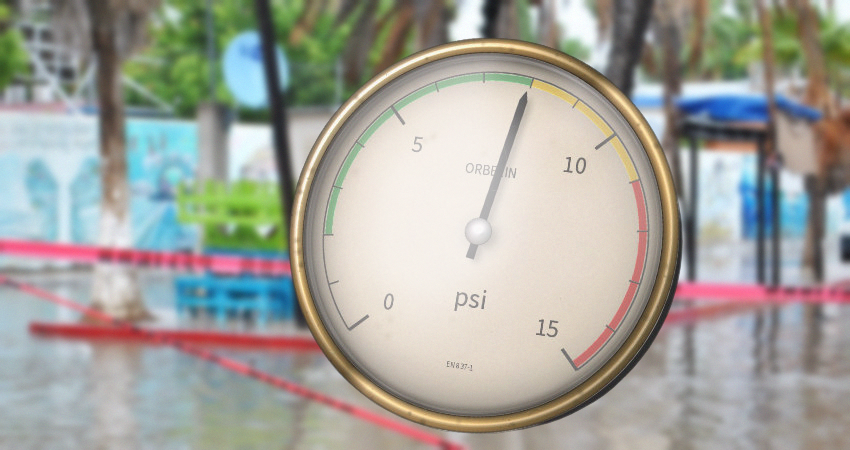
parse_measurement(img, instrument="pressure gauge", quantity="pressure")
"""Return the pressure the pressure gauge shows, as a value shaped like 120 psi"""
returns 8 psi
